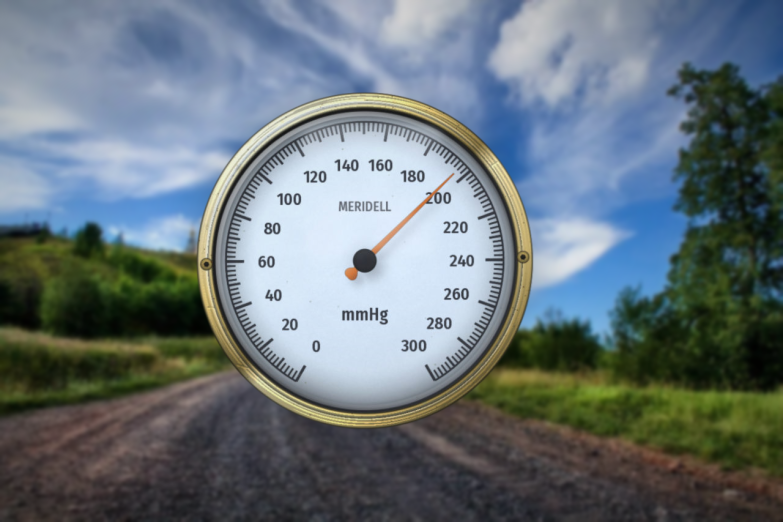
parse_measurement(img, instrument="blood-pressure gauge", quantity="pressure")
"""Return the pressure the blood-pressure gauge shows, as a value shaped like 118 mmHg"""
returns 196 mmHg
